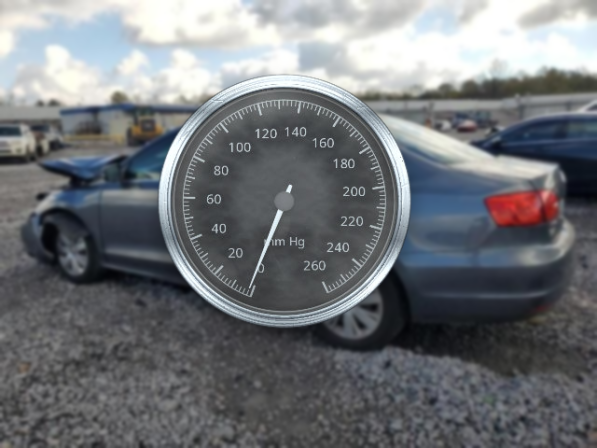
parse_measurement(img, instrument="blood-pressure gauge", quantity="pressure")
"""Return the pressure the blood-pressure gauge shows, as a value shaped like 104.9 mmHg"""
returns 2 mmHg
